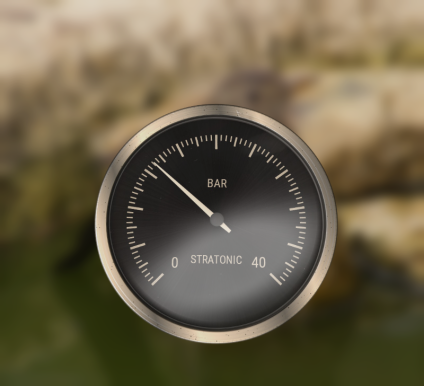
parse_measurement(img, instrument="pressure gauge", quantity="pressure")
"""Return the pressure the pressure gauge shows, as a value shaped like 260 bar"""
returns 13 bar
